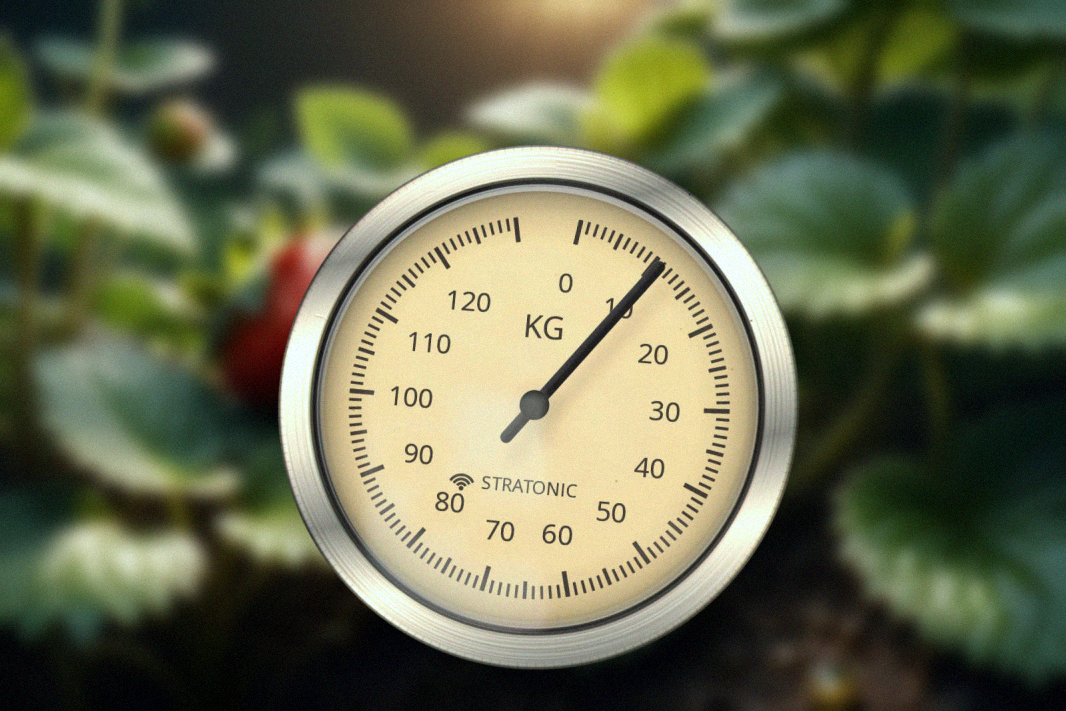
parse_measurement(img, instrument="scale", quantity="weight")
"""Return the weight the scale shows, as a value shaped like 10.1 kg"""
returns 11 kg
